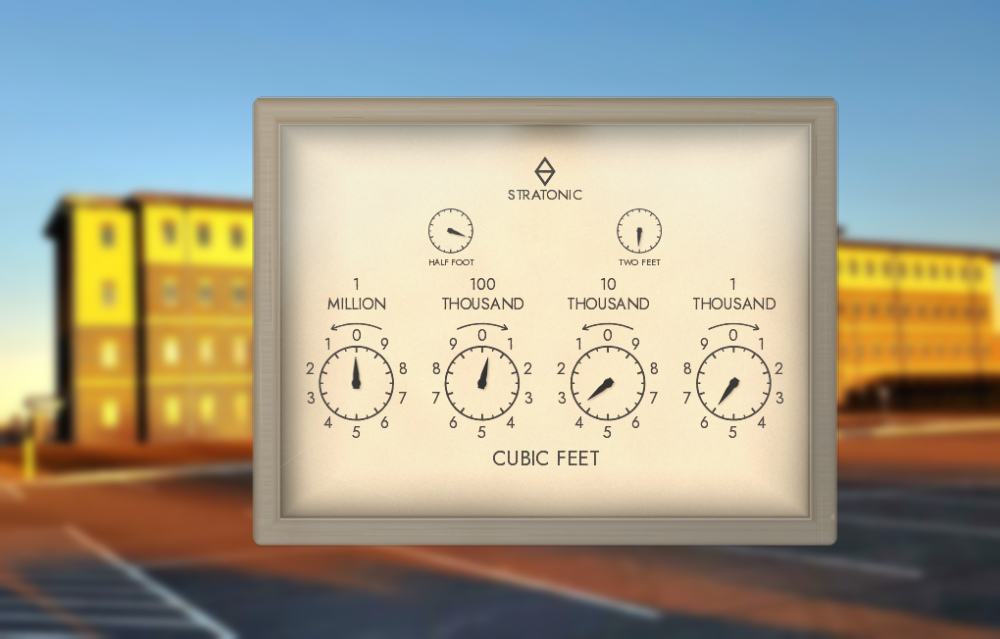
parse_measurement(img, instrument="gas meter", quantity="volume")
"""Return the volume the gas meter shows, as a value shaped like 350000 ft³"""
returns 3600 ft³
